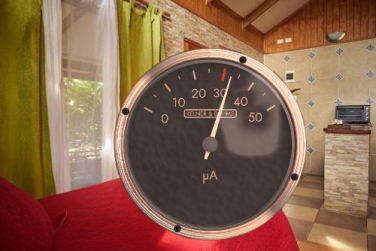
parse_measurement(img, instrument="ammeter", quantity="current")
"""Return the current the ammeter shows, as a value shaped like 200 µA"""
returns 32.5 µA
